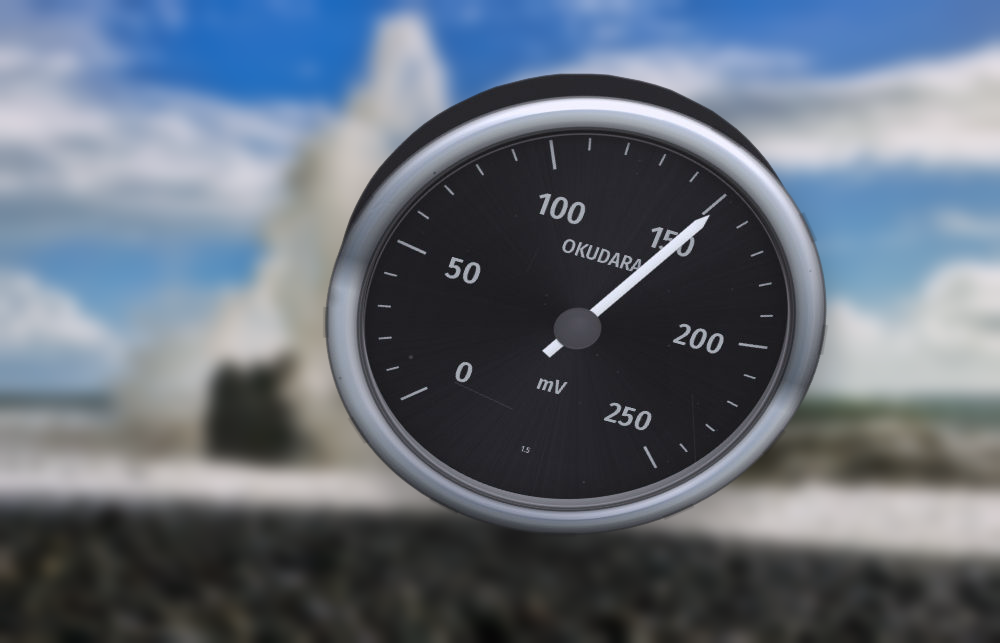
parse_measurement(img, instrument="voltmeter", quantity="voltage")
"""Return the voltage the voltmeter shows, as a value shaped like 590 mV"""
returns 150 mV
